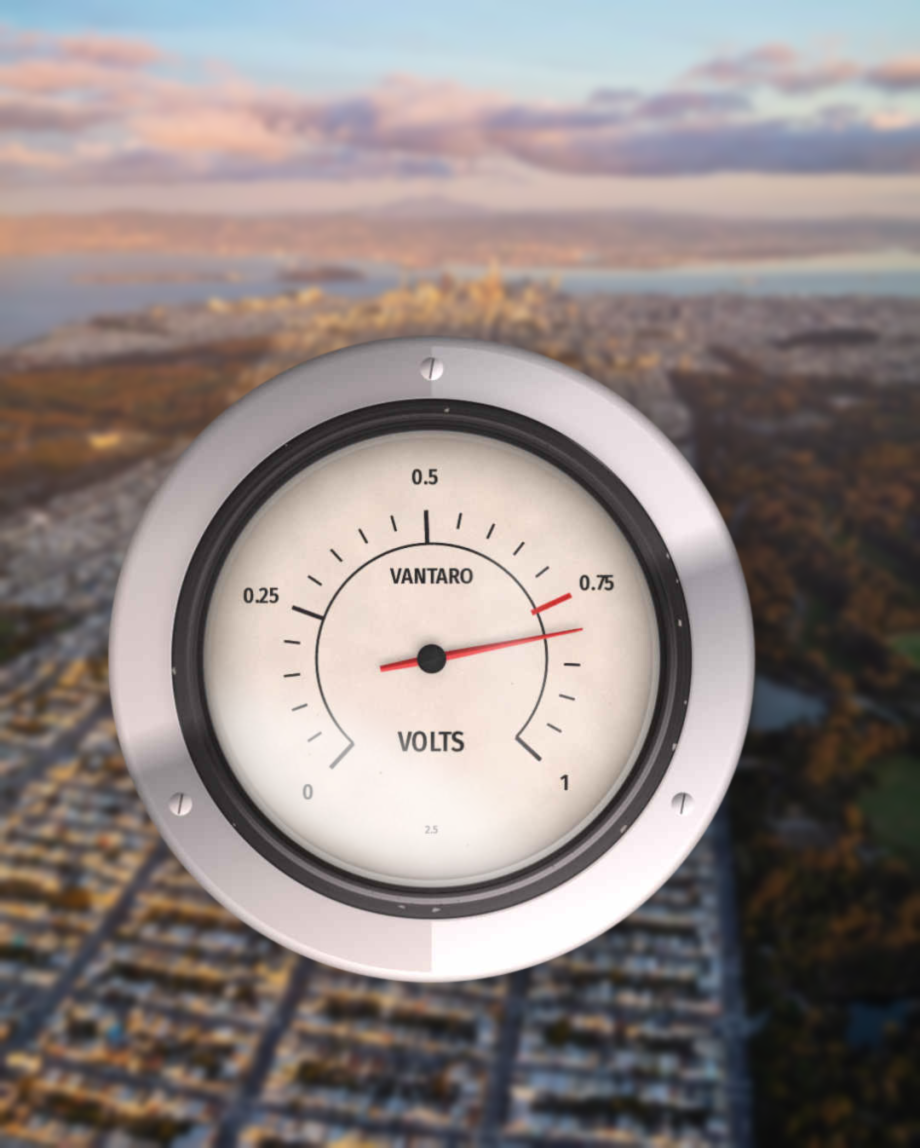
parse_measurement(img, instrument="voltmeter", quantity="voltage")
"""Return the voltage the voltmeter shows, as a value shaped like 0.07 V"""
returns 0.8 V
